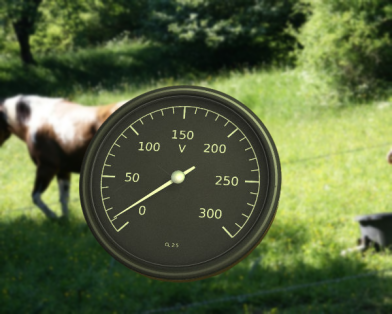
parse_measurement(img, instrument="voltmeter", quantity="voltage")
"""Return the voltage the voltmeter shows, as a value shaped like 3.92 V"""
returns 10 V
